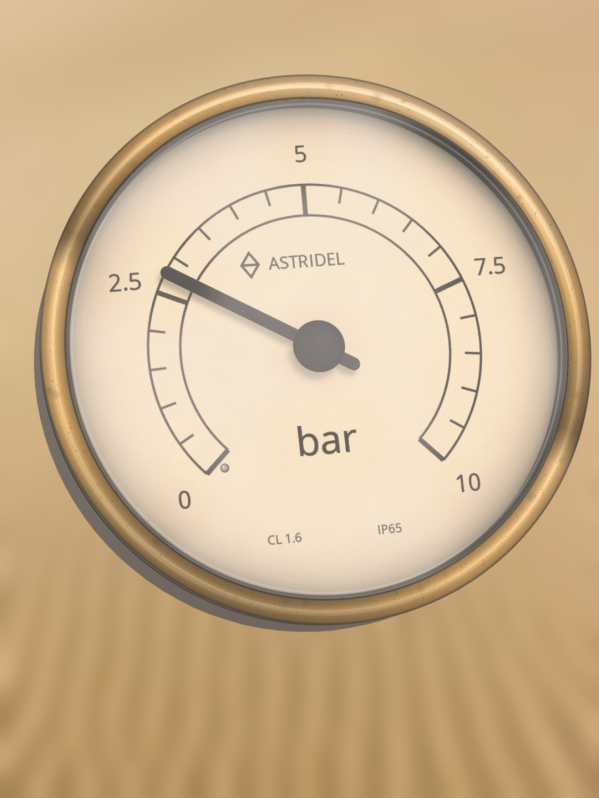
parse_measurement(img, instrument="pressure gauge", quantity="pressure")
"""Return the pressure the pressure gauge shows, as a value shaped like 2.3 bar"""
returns 2.75 bar
